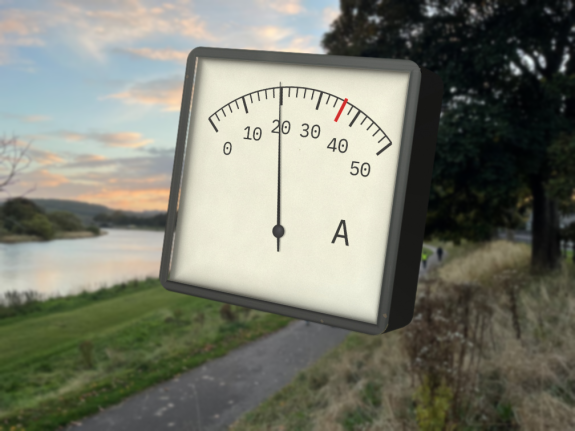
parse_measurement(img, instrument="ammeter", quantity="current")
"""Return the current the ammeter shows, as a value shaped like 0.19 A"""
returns 20 A
